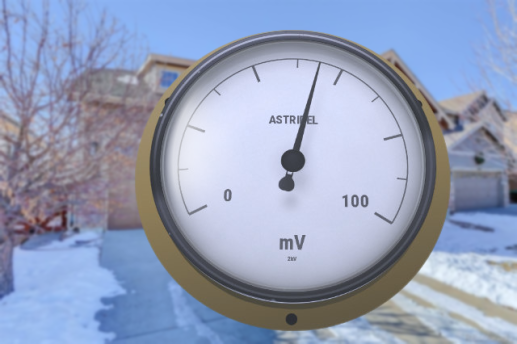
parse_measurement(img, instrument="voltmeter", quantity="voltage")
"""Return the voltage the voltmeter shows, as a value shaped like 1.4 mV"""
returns 55 mV
